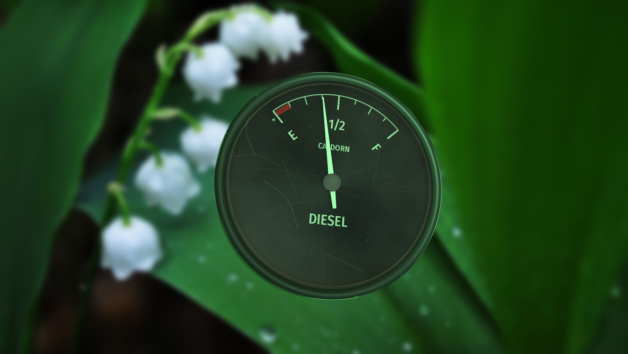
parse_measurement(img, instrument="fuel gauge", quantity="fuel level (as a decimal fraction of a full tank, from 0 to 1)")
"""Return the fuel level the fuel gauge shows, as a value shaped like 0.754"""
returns 0.375
